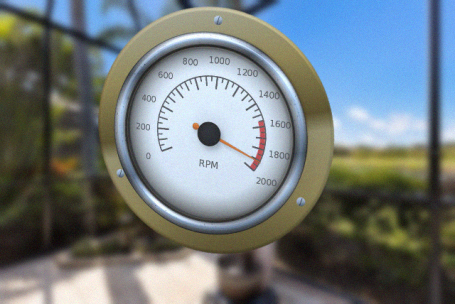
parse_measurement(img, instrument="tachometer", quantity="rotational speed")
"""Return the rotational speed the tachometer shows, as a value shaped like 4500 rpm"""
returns 1900 rpm
